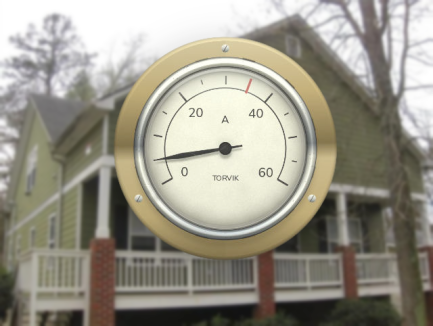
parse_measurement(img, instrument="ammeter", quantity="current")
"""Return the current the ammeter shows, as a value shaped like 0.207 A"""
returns 5 A
